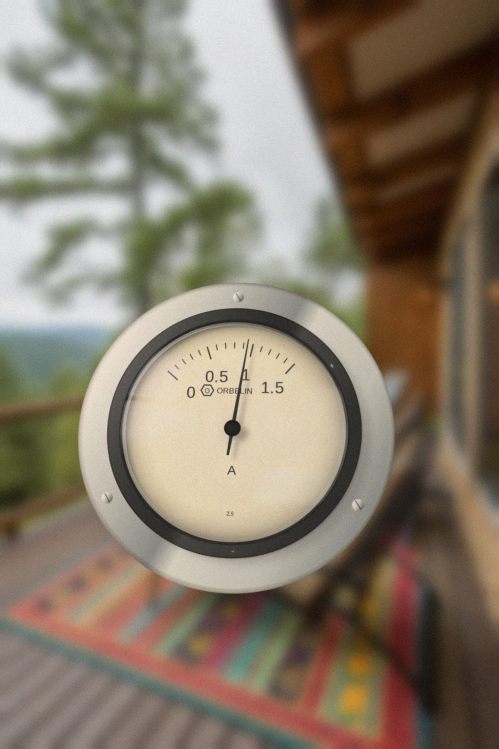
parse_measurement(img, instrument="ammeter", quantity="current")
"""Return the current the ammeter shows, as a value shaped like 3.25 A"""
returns 0.95 A
